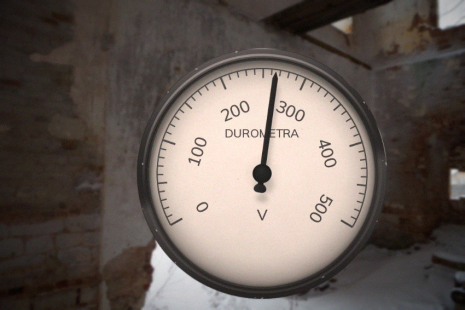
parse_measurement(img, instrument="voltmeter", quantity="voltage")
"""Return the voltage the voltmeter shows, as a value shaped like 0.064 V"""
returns 265 V
